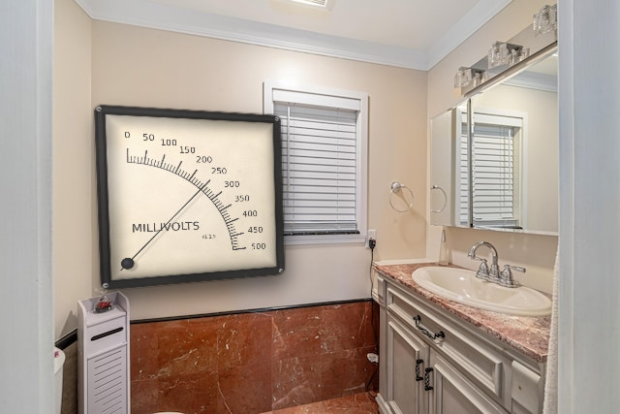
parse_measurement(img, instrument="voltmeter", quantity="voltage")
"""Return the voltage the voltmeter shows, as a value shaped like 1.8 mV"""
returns 250 mV
